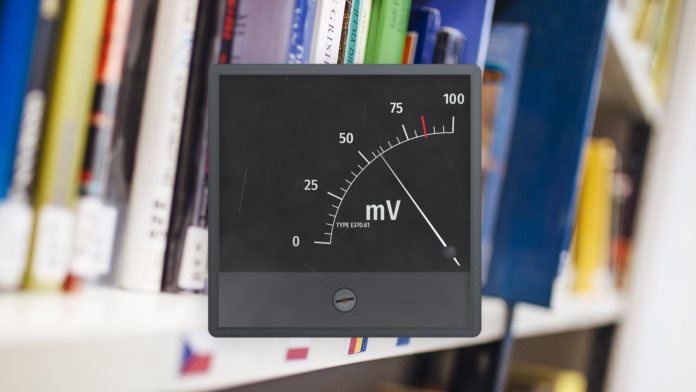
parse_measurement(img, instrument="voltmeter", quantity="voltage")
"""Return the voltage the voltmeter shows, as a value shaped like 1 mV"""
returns 57.5 mV
